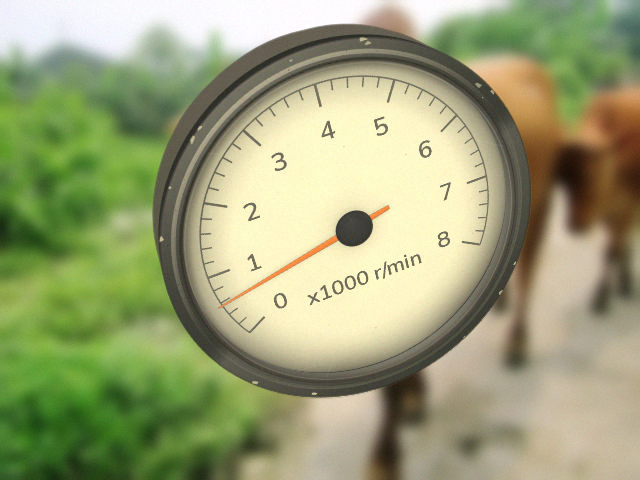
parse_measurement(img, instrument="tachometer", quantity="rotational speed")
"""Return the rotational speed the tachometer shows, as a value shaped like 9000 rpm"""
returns 600 rpm
